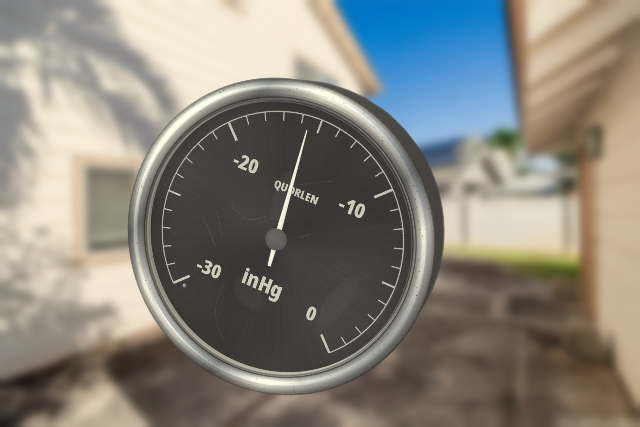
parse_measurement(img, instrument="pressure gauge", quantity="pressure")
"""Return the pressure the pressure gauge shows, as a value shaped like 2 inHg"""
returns -15.5 inHg
